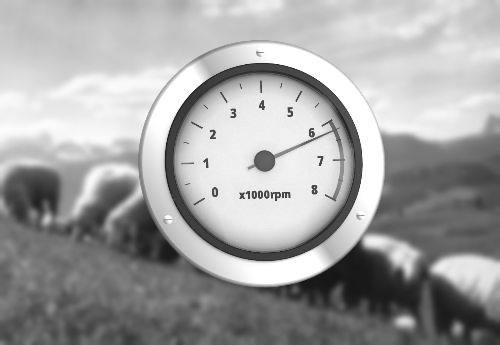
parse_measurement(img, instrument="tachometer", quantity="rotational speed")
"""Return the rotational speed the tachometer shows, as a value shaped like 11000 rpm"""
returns 6250 rpm
